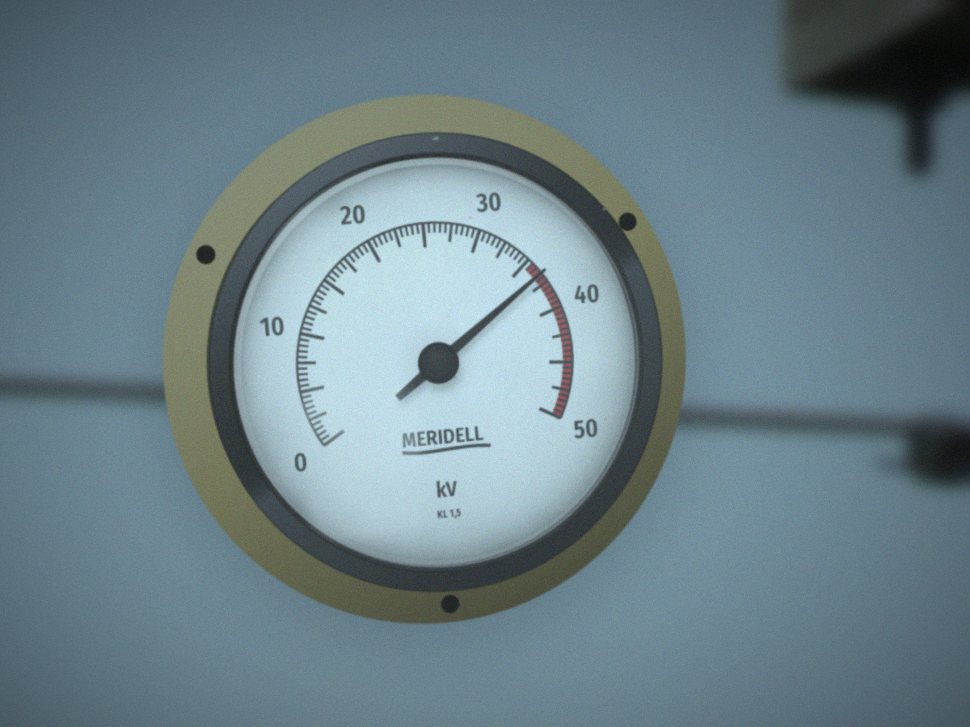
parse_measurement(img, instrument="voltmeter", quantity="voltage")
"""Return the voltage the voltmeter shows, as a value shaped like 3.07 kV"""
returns 36.5 kV
